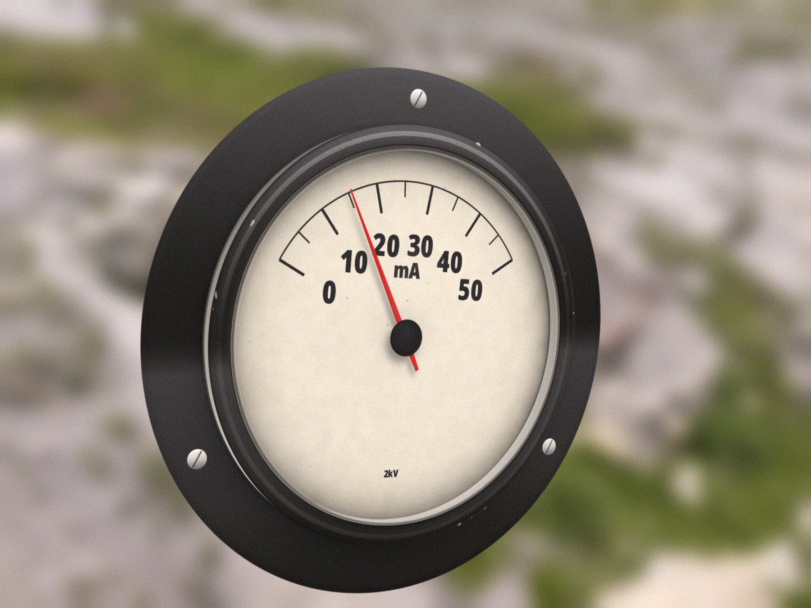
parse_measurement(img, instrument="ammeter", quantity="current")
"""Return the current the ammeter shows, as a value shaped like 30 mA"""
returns 15 mA
